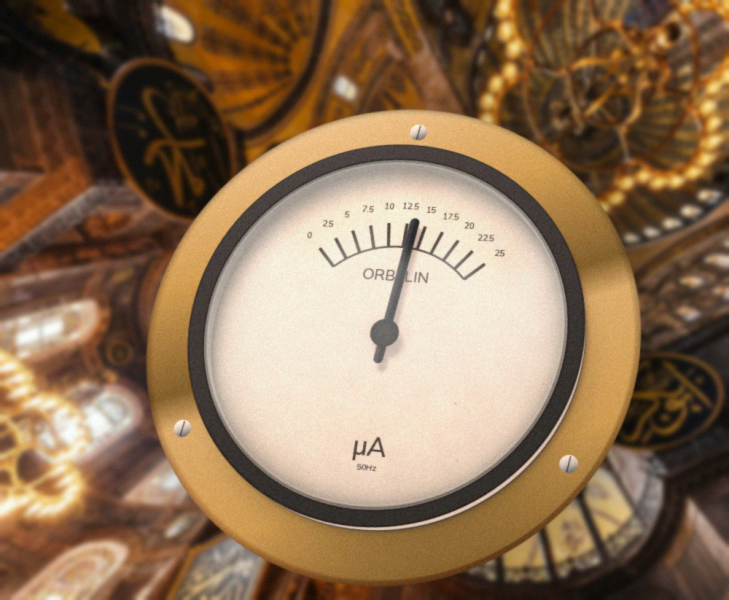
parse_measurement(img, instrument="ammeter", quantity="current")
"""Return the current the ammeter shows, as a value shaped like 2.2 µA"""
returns 13.75 µA
